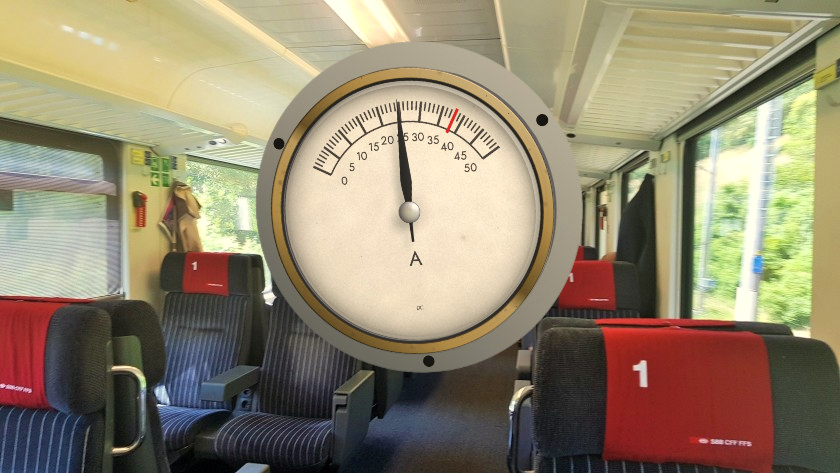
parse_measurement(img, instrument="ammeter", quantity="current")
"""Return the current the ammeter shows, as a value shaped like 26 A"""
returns 25 A
